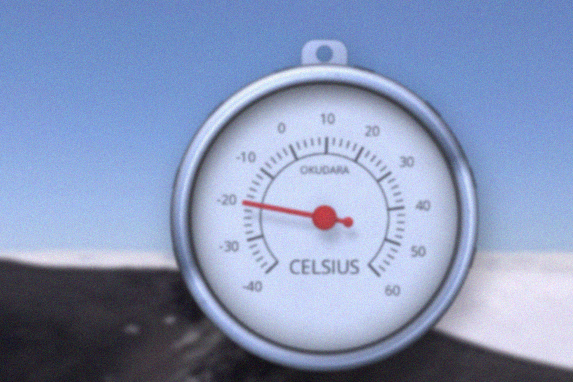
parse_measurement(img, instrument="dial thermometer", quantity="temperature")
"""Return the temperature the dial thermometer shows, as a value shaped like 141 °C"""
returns -20 °C
